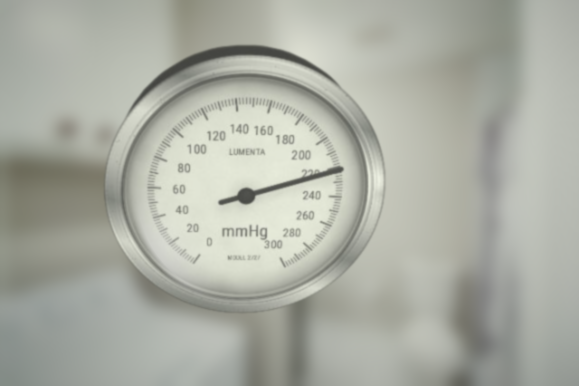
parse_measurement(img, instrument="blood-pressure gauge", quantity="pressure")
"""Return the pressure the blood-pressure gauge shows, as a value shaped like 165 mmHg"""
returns 220 mmHg
